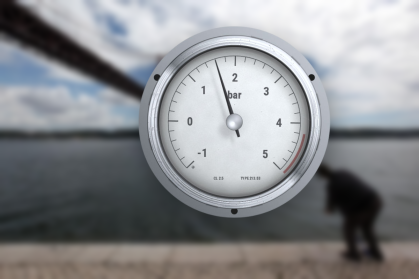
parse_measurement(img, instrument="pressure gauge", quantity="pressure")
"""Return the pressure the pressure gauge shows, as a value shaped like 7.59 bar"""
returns 1.6 bar
